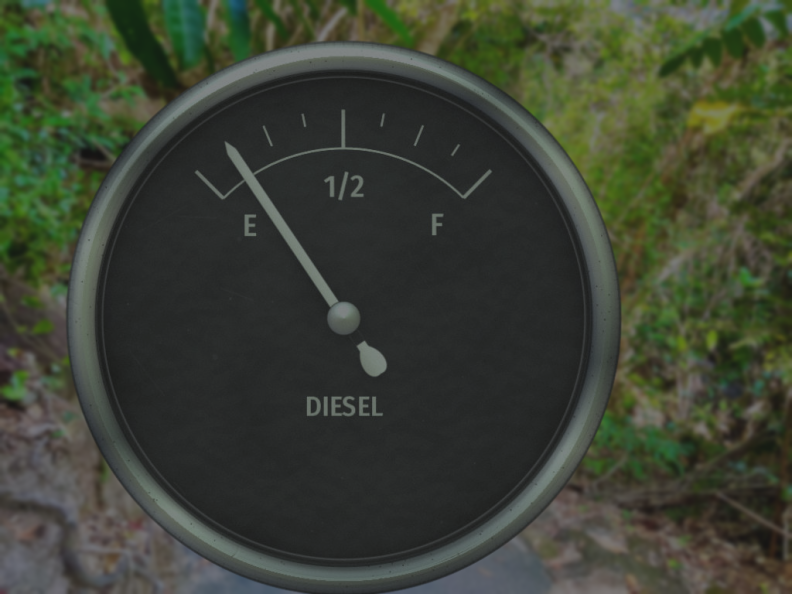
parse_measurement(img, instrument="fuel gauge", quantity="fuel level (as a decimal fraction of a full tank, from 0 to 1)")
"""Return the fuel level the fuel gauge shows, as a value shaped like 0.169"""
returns 0.125
